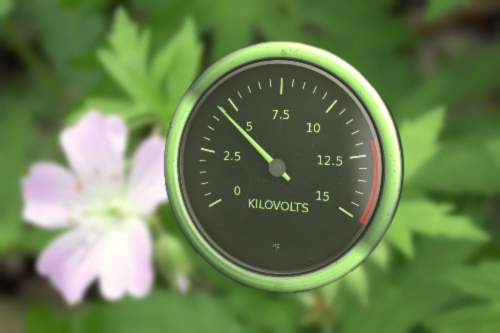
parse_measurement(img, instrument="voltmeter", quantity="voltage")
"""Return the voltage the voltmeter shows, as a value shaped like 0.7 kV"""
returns 4.5 kV
